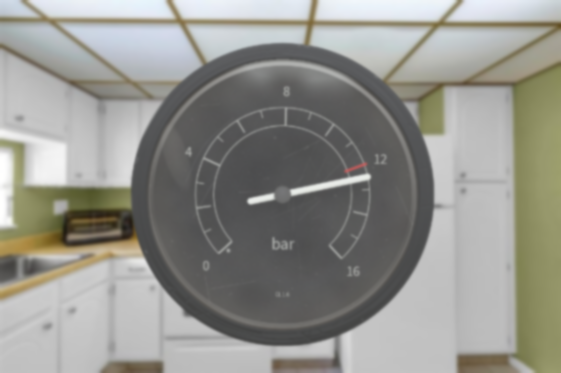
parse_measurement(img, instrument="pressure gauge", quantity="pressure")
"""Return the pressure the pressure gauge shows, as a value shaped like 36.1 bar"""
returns 12.5 bar
